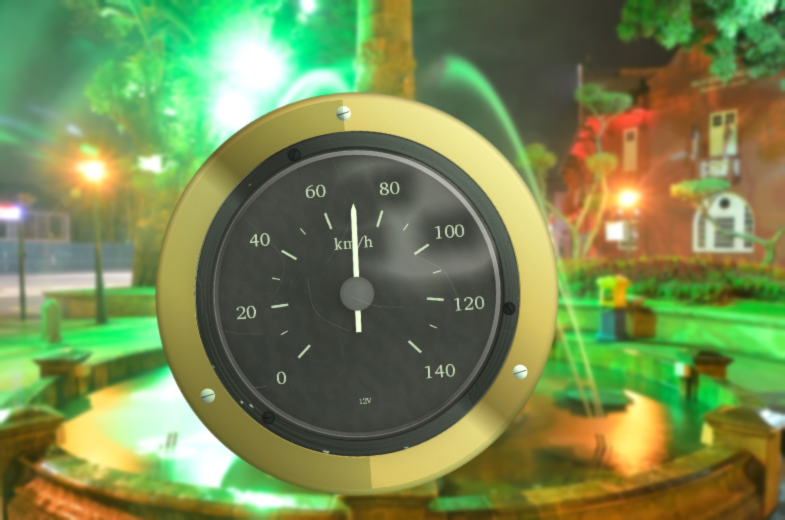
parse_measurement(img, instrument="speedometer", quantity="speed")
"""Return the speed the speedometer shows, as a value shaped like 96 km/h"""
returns 70 km/h
